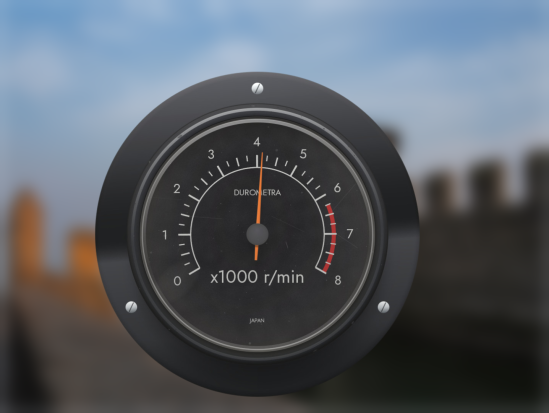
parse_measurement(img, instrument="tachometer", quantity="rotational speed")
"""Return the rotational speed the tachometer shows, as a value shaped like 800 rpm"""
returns 4125 rpm
